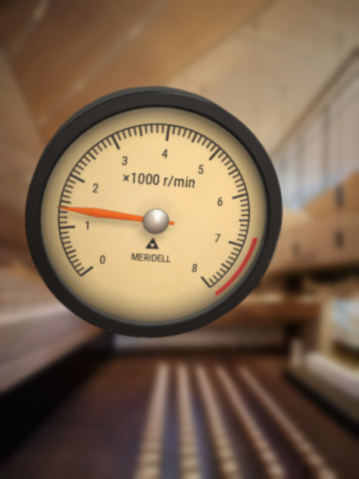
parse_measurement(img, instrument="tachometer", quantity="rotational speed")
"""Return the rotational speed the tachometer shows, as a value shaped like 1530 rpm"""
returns 1400 rpm
